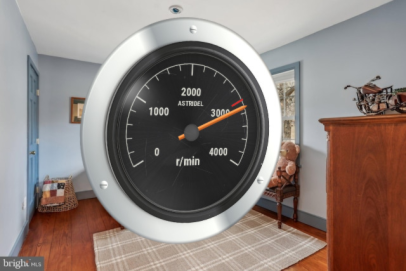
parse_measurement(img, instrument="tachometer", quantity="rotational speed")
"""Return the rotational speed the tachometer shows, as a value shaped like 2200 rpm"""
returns 3100 rpm
